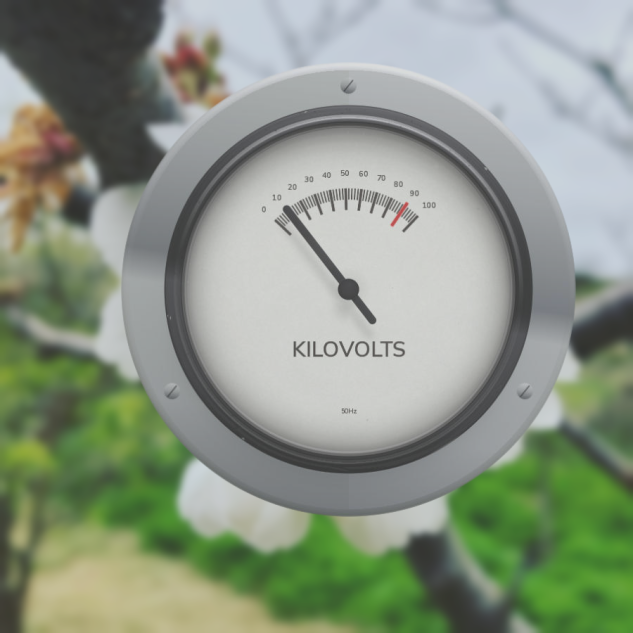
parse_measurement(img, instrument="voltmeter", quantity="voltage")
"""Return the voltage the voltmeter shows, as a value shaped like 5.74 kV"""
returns 10 kV
